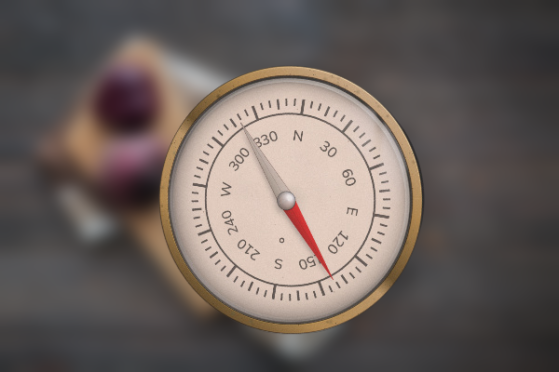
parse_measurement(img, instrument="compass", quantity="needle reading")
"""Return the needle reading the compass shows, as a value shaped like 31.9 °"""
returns 140 °
